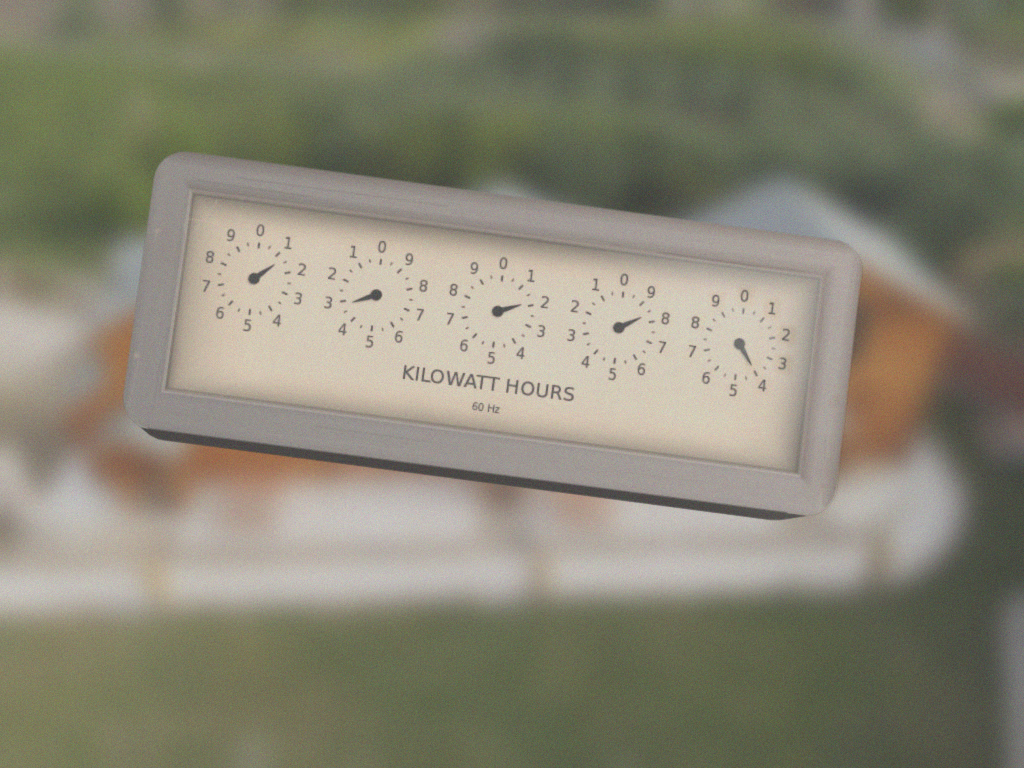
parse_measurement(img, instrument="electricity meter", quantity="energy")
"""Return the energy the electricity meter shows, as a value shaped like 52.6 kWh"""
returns 13184 kWh
